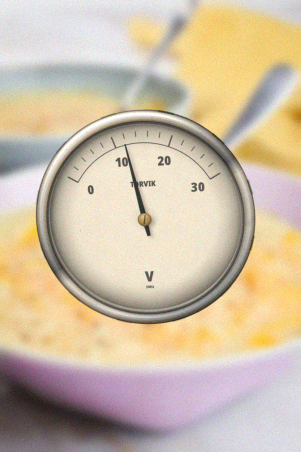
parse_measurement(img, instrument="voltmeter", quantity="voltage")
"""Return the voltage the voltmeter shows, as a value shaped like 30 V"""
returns 12 V
